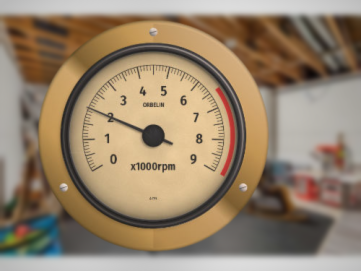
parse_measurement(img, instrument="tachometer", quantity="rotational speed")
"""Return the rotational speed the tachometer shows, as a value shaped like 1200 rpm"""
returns 2000 rpm
